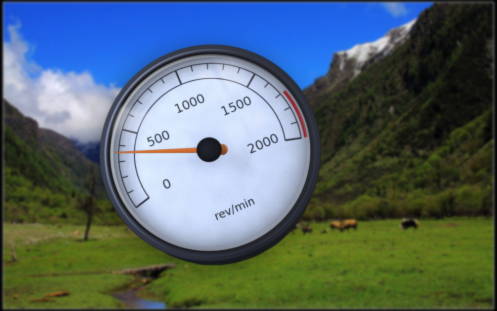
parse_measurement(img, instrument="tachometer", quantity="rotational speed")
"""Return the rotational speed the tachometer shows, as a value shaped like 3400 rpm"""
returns 350 rpm
